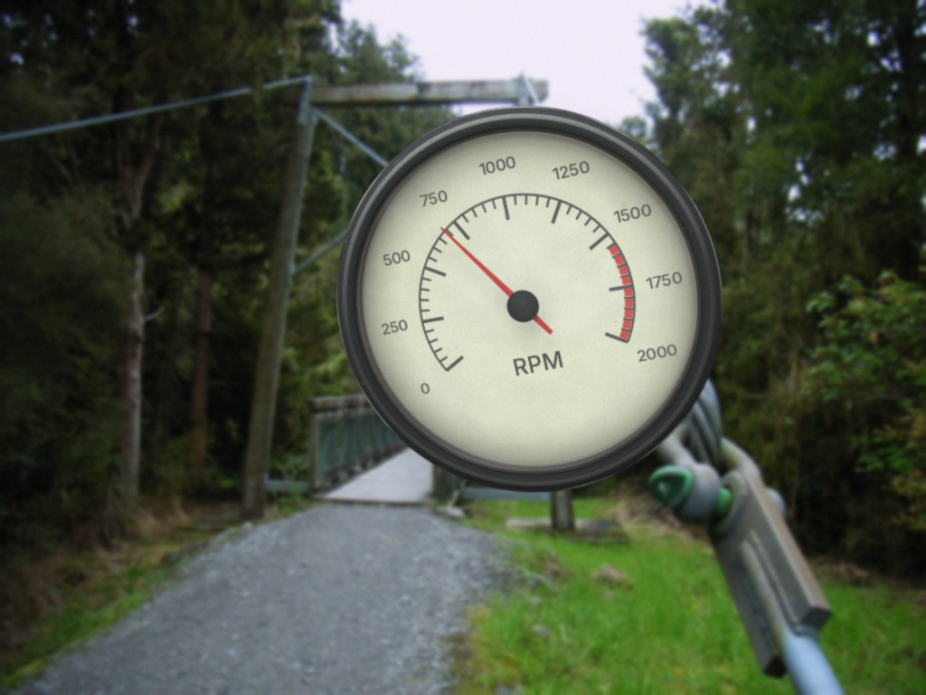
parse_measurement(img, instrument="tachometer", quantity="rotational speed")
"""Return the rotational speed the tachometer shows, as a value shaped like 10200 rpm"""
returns 700 rpm
